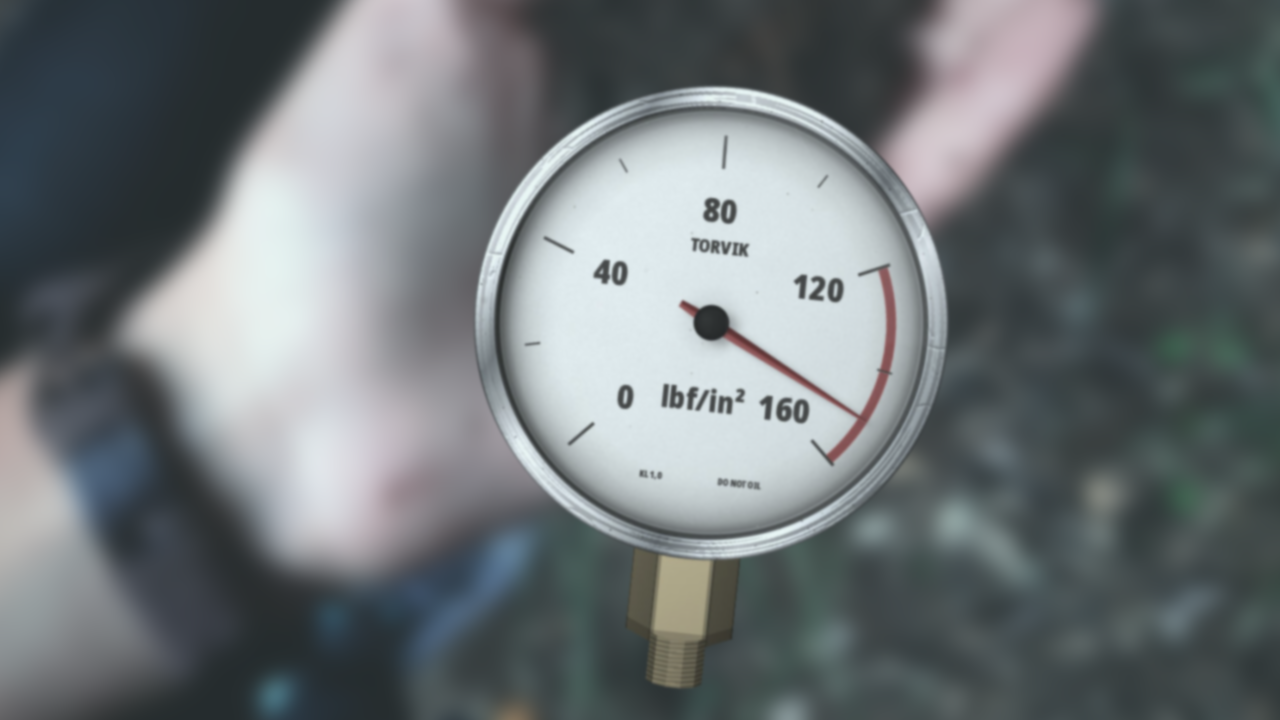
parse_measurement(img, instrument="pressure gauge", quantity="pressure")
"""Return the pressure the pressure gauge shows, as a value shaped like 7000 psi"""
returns 150 psi
